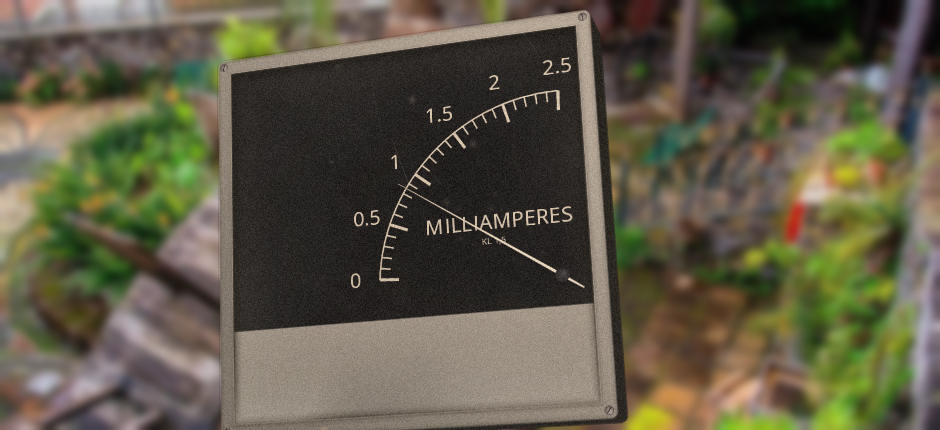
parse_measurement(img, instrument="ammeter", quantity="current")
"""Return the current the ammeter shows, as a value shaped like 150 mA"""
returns 0.85 mA
